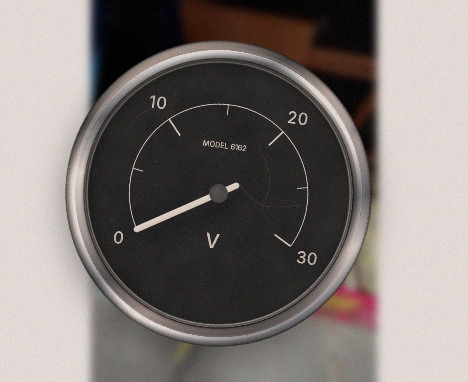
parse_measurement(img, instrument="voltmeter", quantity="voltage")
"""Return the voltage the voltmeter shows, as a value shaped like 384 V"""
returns 0 V
